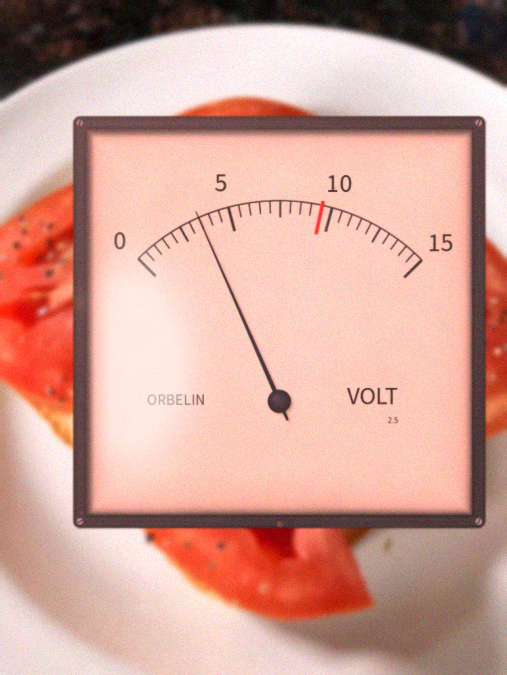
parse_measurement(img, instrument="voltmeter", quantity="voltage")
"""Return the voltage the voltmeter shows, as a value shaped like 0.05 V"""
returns 3.5 V
